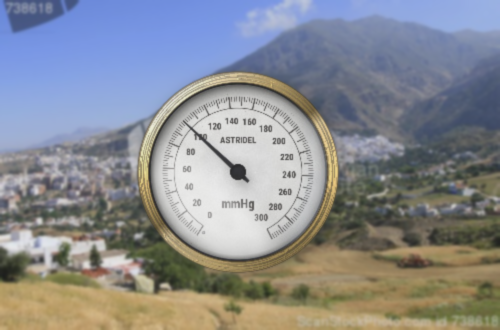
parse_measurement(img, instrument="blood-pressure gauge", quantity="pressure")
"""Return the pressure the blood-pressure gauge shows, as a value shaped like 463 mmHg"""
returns 100 mmHg
